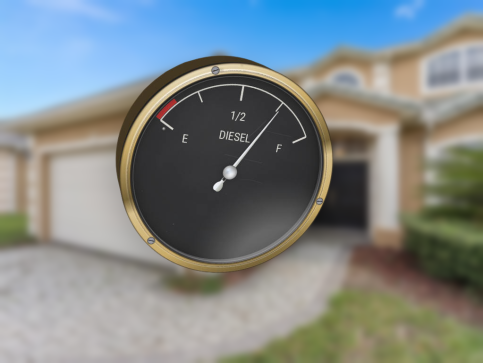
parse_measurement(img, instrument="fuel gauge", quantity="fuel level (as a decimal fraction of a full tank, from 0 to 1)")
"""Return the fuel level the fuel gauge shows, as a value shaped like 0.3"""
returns 0.75
